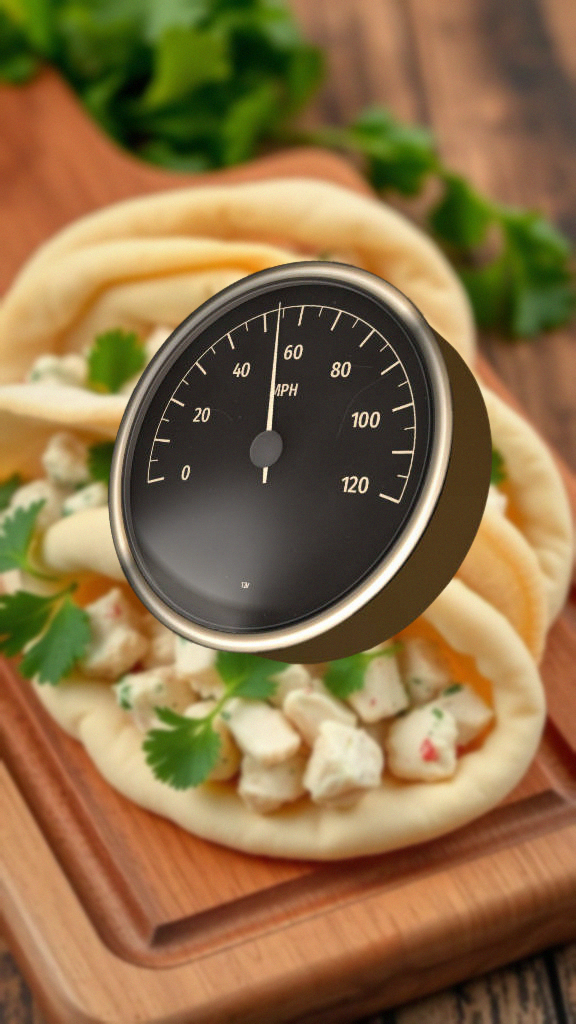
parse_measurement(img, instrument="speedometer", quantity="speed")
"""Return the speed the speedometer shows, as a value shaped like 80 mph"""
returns 55 mph
